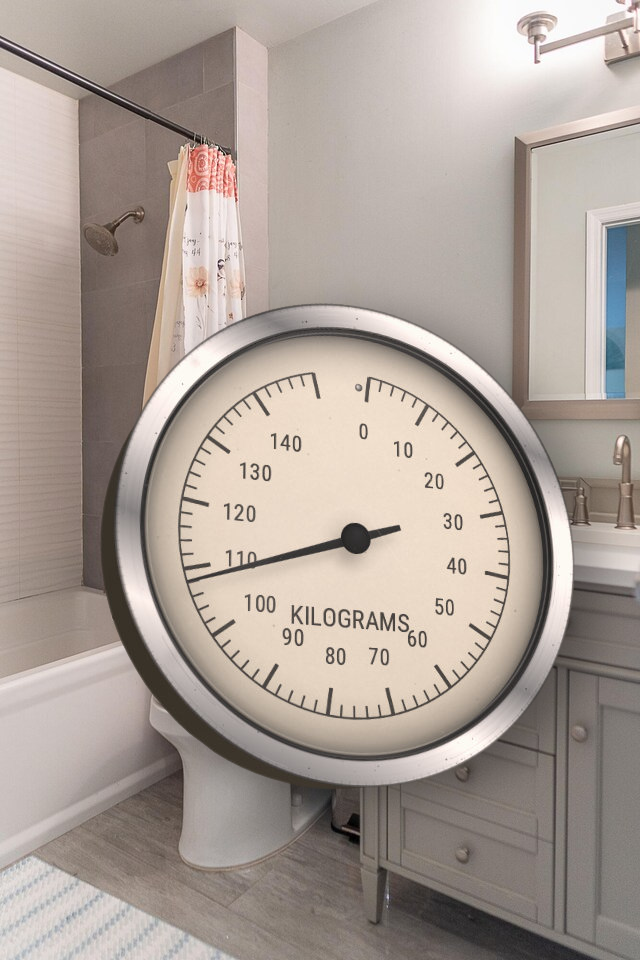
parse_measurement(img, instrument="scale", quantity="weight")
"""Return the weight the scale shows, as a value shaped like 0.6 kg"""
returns 108 kg
